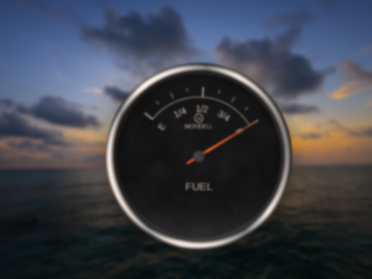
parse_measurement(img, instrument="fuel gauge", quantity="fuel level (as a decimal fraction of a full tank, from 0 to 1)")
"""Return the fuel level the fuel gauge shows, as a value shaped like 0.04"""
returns 1
